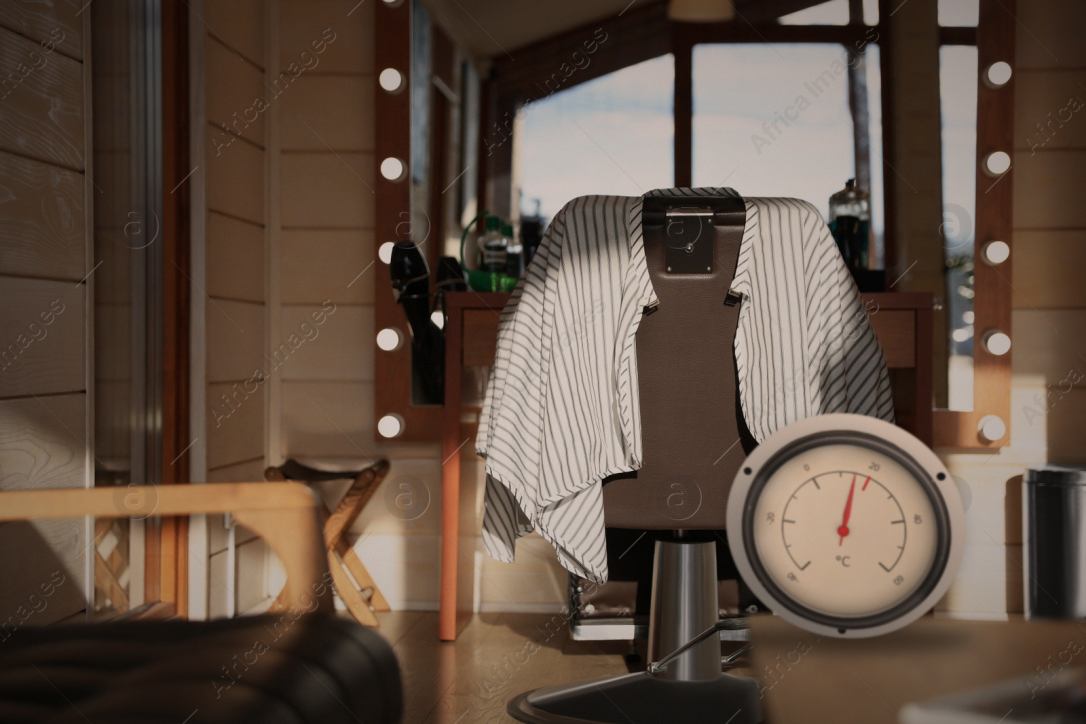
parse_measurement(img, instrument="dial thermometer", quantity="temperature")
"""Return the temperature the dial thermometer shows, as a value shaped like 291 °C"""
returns 15 °C
